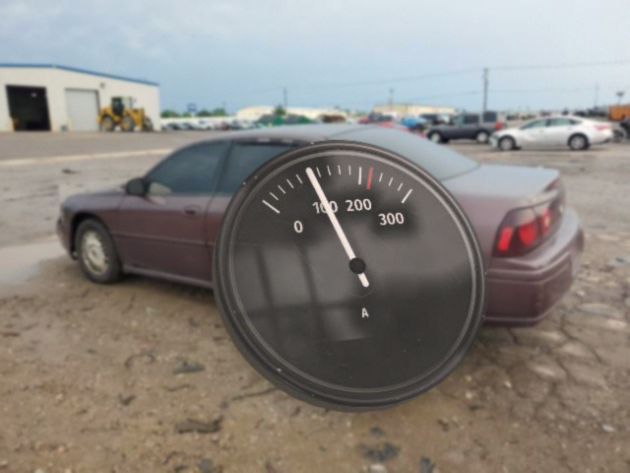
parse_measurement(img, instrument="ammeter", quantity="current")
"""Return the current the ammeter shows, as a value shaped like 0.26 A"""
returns 100 A
